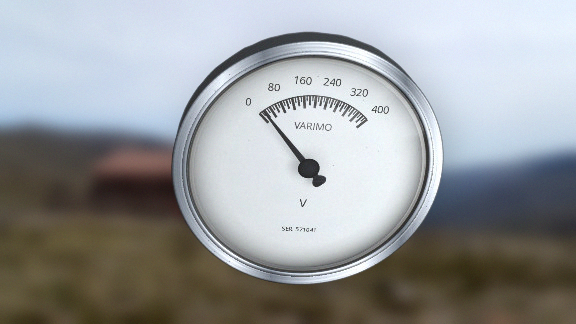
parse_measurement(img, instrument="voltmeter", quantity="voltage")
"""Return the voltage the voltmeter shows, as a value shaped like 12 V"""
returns 20 V
